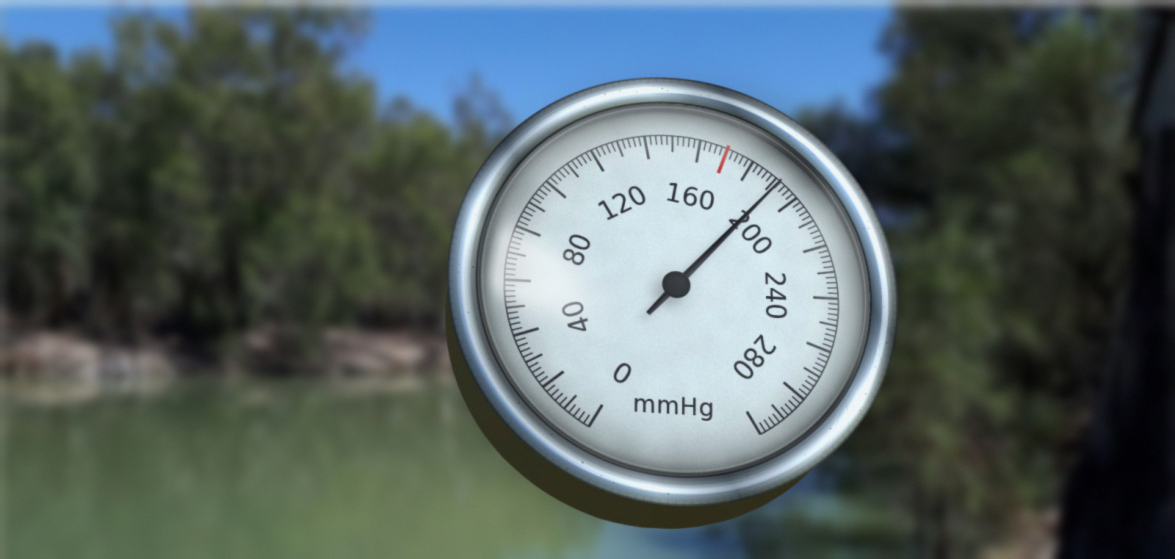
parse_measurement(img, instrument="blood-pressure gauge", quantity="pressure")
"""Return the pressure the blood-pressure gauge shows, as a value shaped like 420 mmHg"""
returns 192 mmHg
